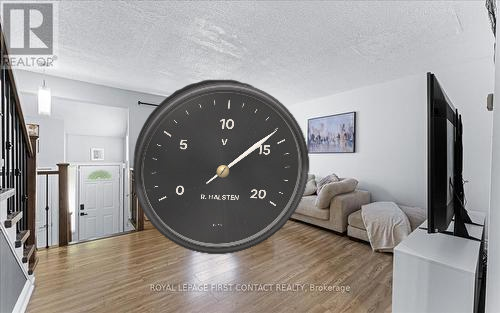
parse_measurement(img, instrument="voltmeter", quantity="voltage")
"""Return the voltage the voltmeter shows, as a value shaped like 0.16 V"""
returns 14 V
